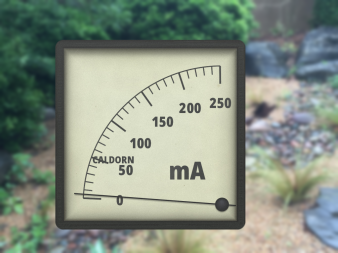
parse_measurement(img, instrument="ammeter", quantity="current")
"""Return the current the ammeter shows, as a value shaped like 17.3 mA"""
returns 5 mA
